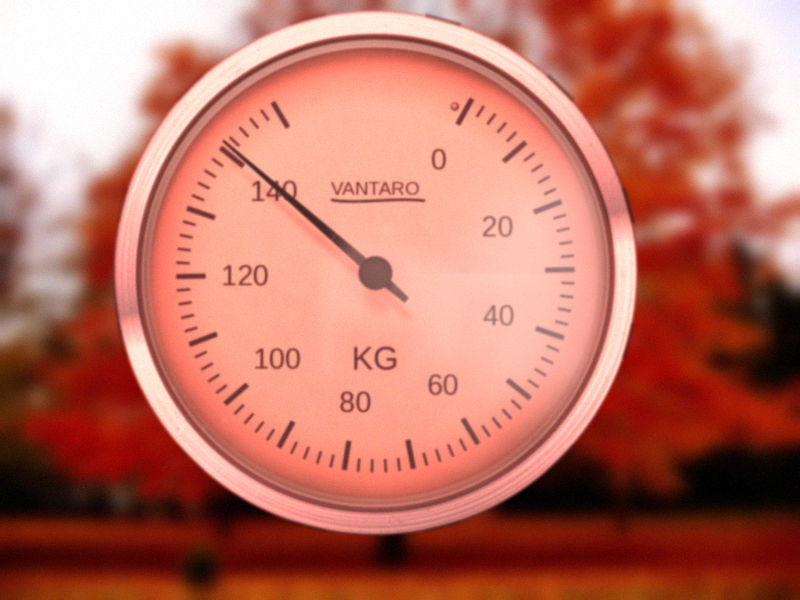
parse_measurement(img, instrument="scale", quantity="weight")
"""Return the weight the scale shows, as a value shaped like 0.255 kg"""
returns 141 kg
